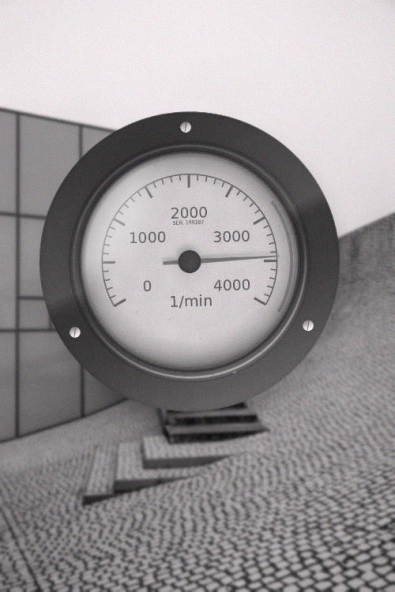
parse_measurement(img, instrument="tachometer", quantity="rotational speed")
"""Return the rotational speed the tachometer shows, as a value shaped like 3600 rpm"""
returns 3450 rpm
